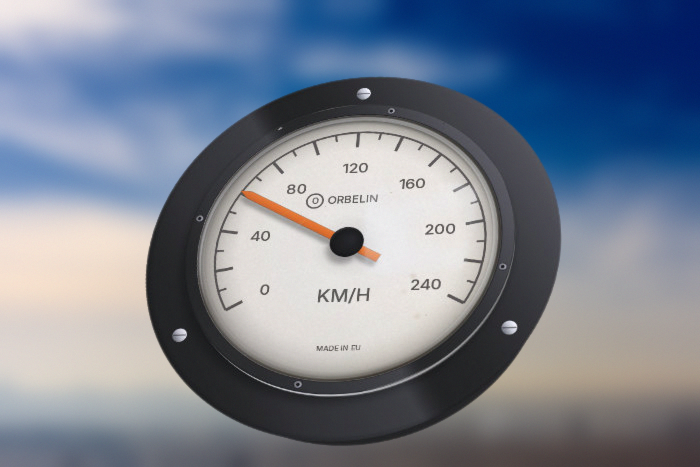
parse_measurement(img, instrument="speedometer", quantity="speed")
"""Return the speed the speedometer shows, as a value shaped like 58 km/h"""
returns 60 km/h
